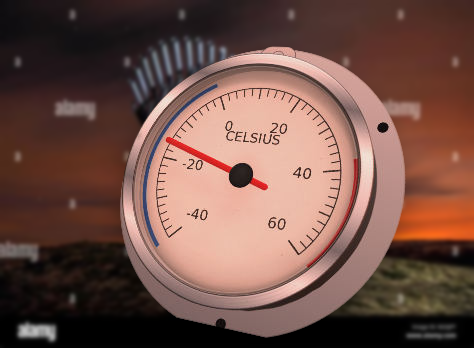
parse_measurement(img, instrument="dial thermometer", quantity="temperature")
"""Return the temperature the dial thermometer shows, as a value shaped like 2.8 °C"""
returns -16 °C
